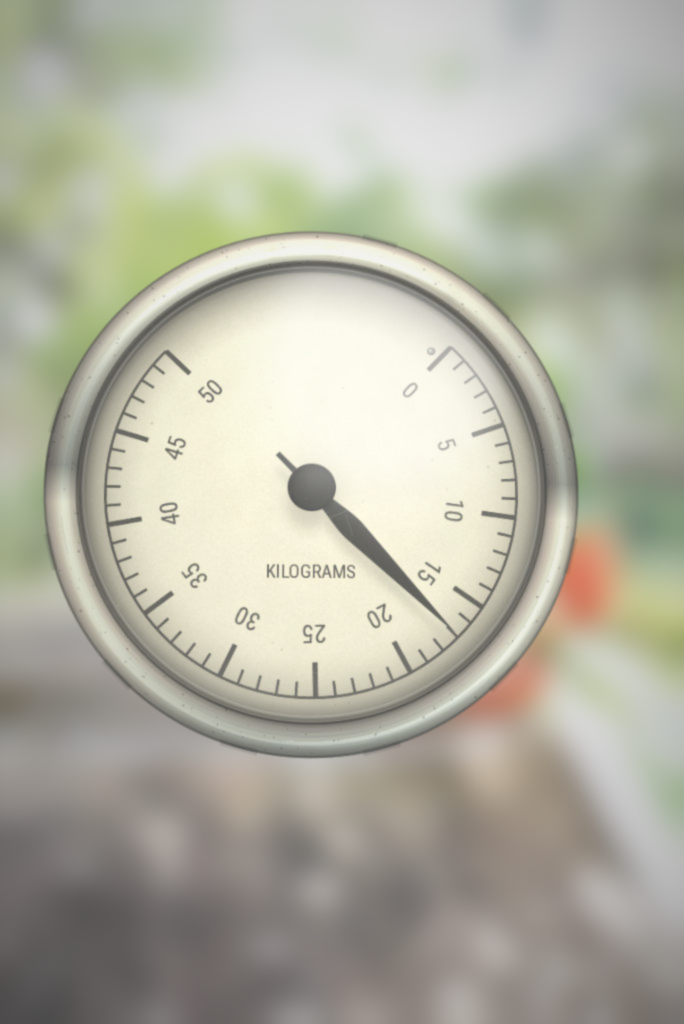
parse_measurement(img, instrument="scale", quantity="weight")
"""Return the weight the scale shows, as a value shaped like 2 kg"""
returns 17 kg
